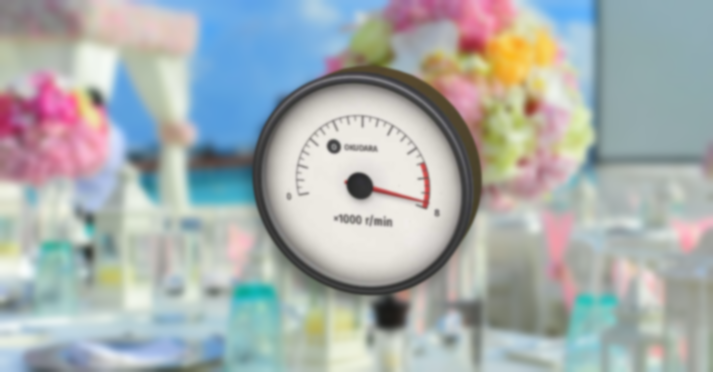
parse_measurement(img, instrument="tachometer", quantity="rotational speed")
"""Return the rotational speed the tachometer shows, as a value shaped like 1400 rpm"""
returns 7750 rpm
